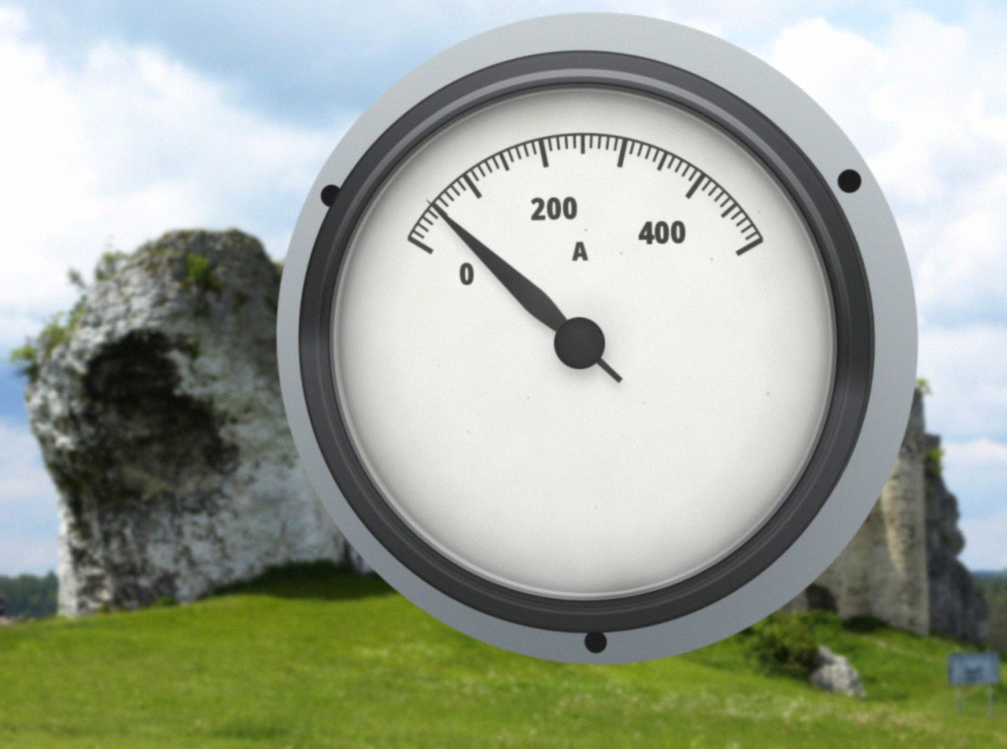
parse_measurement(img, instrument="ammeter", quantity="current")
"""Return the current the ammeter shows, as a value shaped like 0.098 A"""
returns 50 A
